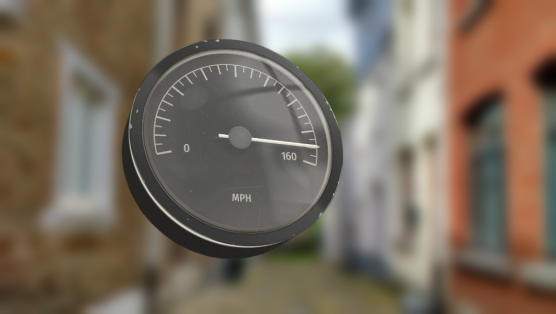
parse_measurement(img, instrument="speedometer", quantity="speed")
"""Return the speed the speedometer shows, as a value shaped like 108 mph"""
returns 150 mph
